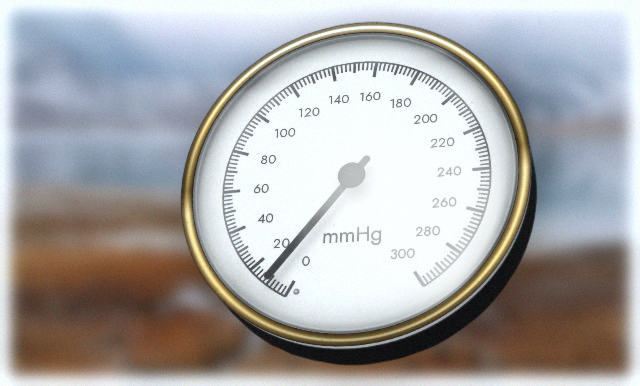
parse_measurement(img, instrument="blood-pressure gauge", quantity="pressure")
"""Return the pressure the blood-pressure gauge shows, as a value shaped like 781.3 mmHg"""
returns 10 mmHg
